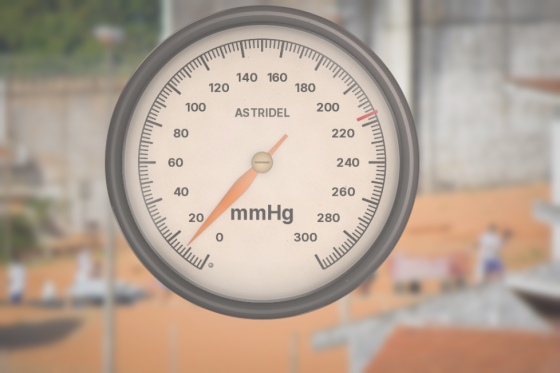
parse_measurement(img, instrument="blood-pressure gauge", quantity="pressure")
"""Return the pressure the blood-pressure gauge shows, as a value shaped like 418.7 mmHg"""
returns 12 mmHg
